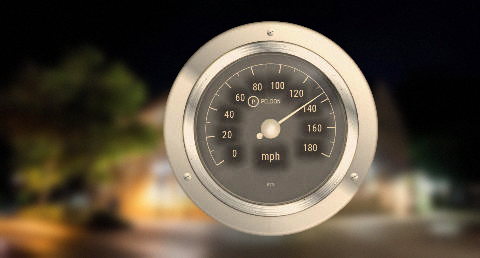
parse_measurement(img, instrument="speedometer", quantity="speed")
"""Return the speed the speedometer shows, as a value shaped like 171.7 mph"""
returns 135 mph
